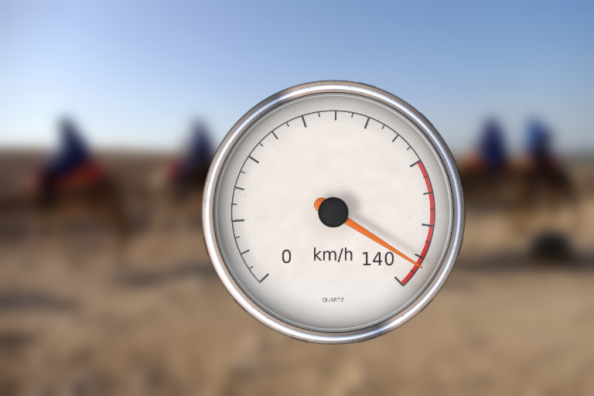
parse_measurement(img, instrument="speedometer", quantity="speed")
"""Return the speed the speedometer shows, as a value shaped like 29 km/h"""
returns 132.5 km/h
